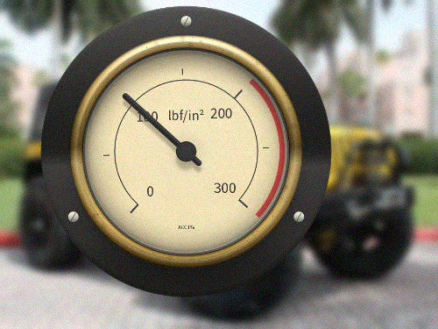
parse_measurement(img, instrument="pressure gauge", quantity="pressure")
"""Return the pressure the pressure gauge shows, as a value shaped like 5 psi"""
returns 100 psi
